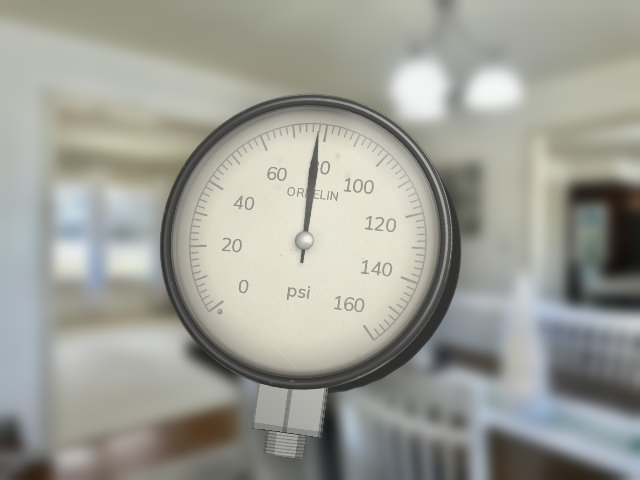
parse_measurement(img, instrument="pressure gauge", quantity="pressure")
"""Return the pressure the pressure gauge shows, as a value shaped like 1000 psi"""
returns 78 psi
